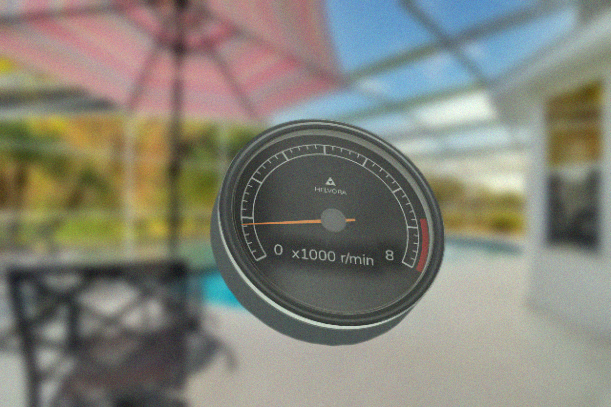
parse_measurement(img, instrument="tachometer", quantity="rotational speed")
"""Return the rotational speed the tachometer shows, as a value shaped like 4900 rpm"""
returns 800 rpm
